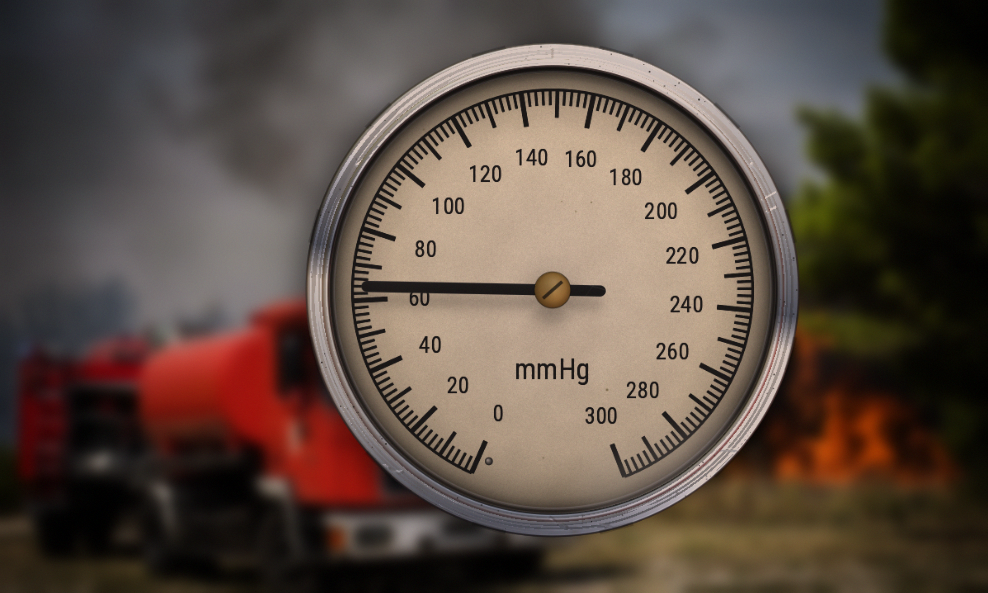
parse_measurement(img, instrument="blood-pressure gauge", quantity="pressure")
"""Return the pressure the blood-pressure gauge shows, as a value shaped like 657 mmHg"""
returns 64 mmHg
